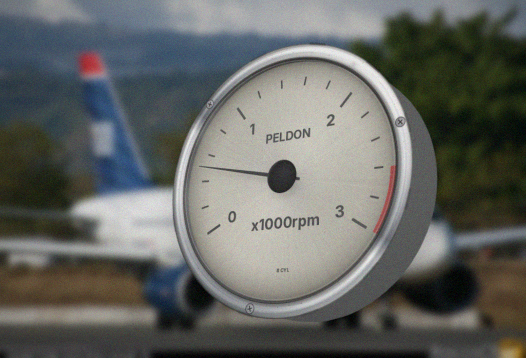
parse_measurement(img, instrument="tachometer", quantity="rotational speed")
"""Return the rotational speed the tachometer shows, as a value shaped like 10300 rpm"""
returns 500 rpm
